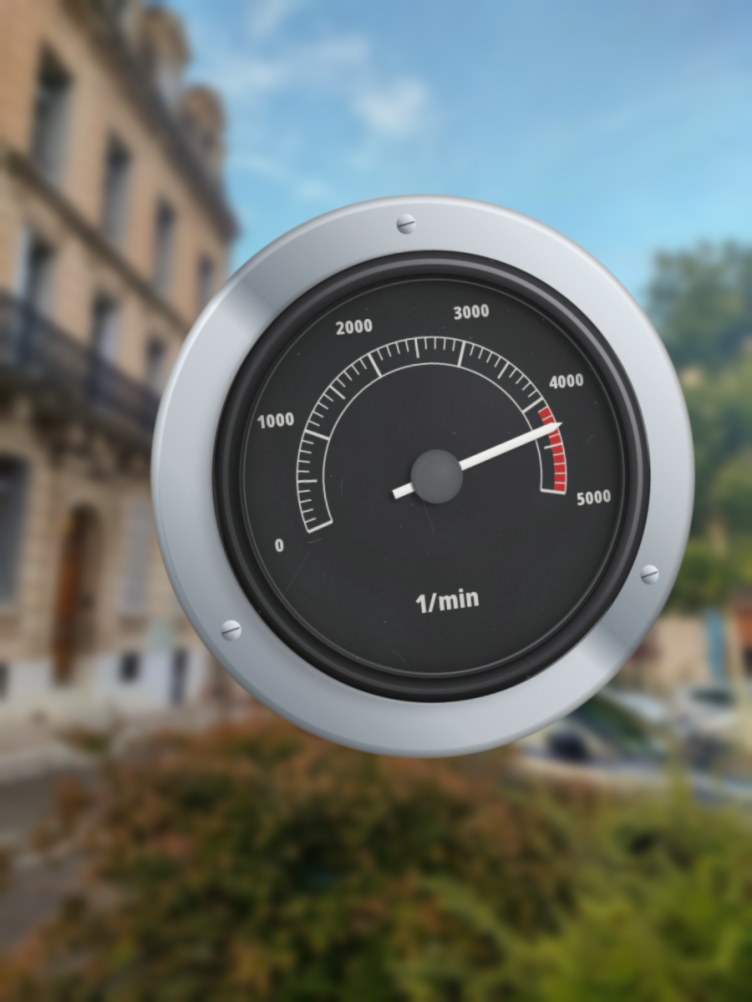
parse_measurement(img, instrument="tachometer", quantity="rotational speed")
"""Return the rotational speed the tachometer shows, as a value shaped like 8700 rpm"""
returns 4300 rpm
